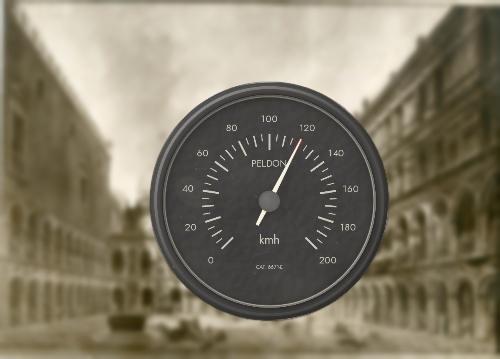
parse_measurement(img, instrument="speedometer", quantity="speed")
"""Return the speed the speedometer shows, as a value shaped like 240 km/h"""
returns 120 km/h
